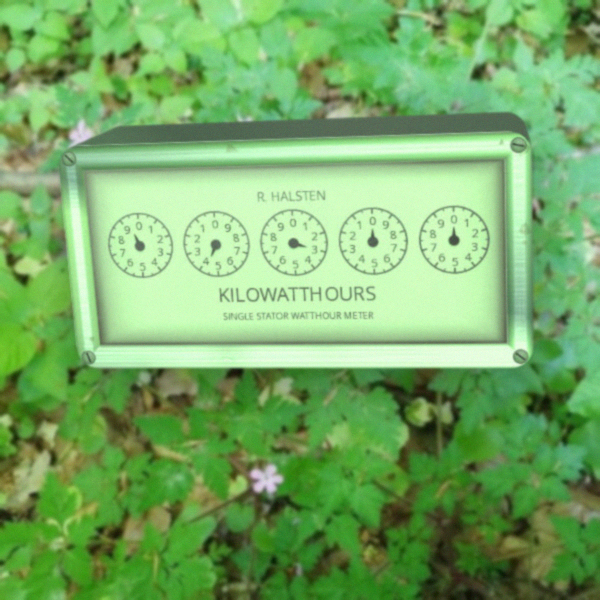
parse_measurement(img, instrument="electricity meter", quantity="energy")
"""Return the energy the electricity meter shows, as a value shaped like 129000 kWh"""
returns 94300 kWh
